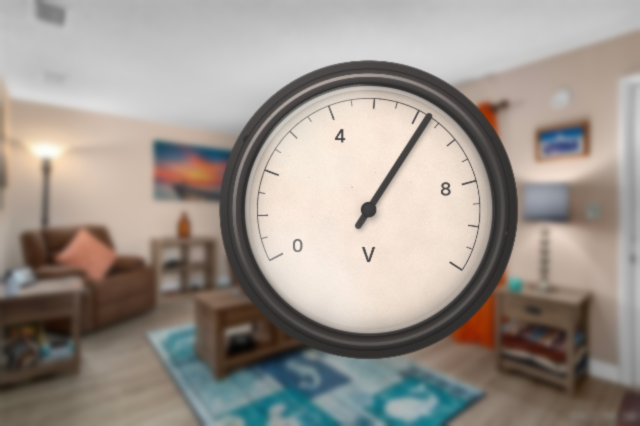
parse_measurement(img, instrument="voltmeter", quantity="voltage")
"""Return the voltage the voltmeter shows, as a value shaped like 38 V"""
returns 6.25 V
